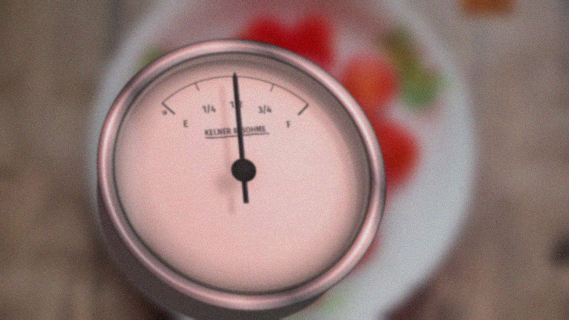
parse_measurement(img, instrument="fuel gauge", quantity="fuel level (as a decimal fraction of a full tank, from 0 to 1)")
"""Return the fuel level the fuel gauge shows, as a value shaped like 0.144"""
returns 0.5
